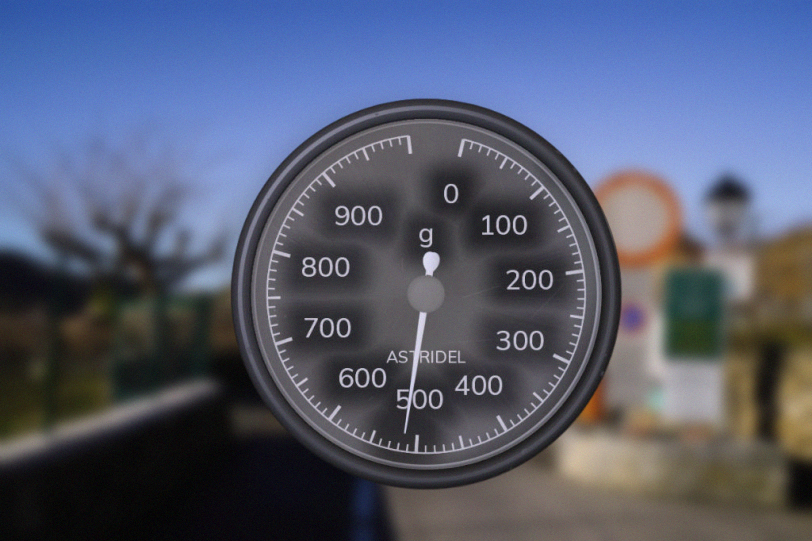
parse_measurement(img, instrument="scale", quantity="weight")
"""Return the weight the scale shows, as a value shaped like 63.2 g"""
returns 515 g
